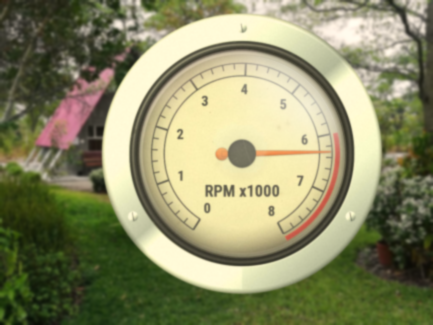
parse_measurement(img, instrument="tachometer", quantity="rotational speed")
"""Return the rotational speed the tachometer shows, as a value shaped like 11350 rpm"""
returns 6300 rpm
